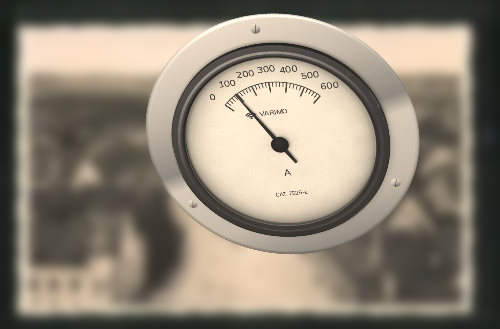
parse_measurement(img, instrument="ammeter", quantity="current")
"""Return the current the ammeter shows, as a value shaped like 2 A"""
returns 100 A
